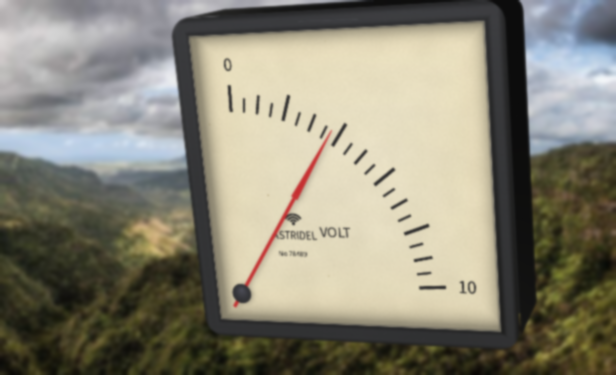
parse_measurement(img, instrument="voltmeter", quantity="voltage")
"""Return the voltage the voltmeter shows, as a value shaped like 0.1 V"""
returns 3.75 V
